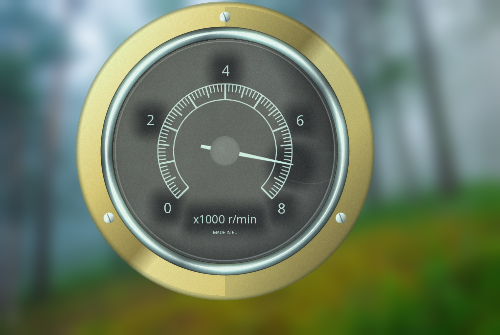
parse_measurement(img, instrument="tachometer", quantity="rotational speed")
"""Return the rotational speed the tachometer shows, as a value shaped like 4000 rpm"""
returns 7000 rpm
